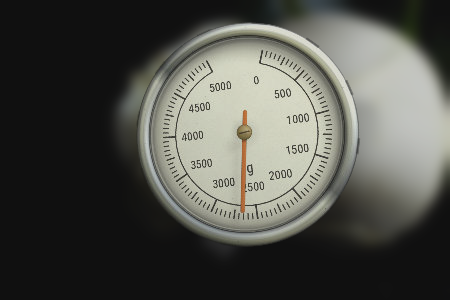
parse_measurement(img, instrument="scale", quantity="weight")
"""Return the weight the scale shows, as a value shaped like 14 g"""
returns 2650 g
